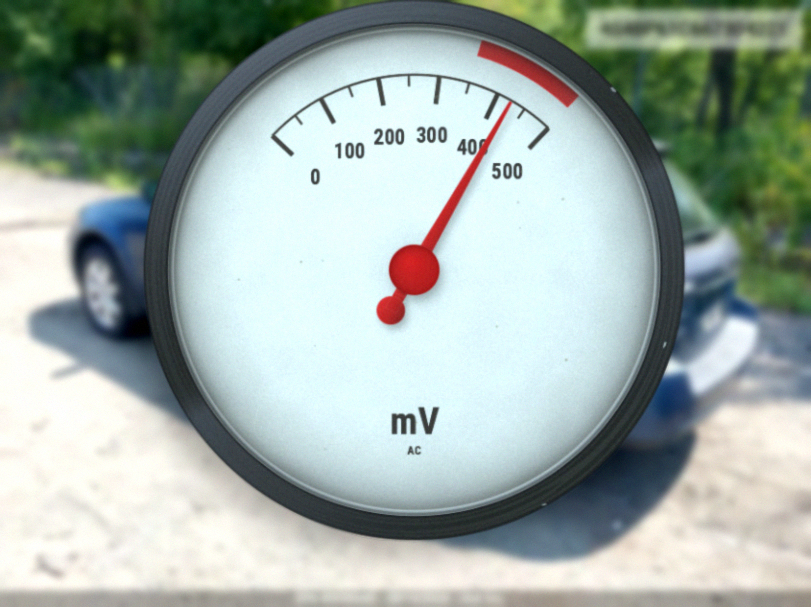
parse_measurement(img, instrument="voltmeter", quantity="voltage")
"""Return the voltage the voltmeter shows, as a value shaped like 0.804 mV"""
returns 425 mV
